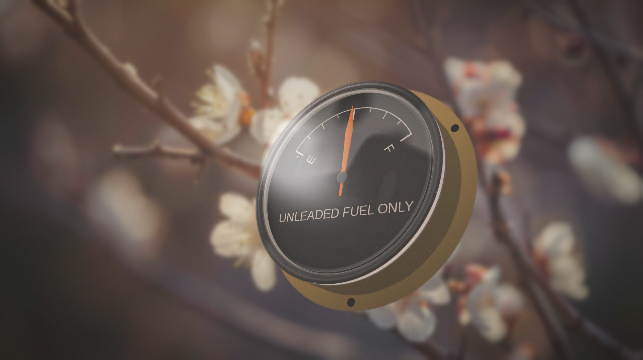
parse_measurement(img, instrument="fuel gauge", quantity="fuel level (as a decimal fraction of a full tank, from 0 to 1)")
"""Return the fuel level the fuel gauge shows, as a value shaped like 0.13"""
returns 0.5
